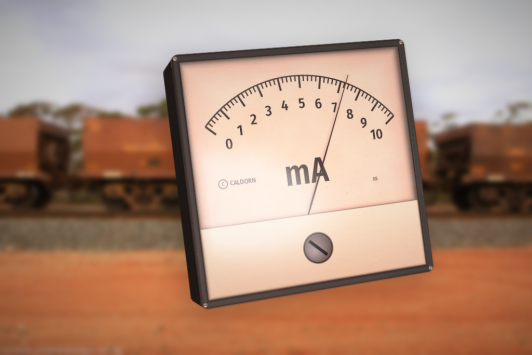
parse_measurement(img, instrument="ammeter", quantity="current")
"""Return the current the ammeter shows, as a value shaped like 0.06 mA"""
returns 7.2 mA
